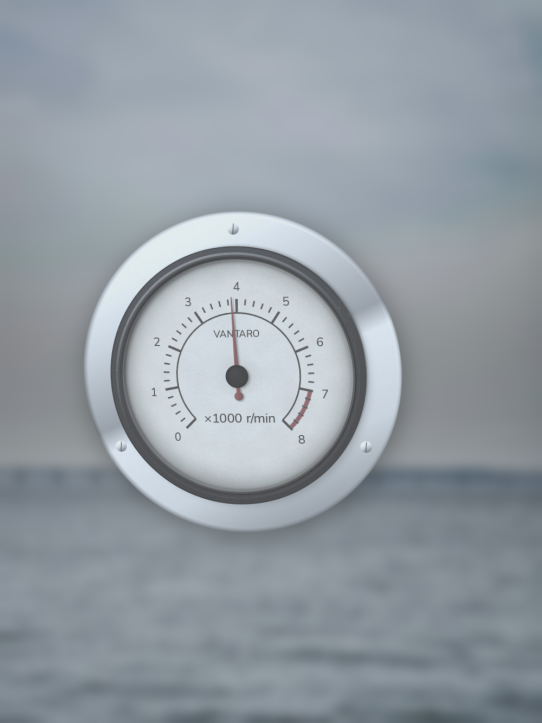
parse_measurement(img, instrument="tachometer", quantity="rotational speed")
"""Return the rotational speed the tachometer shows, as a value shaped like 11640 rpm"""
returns 3900 rpm
